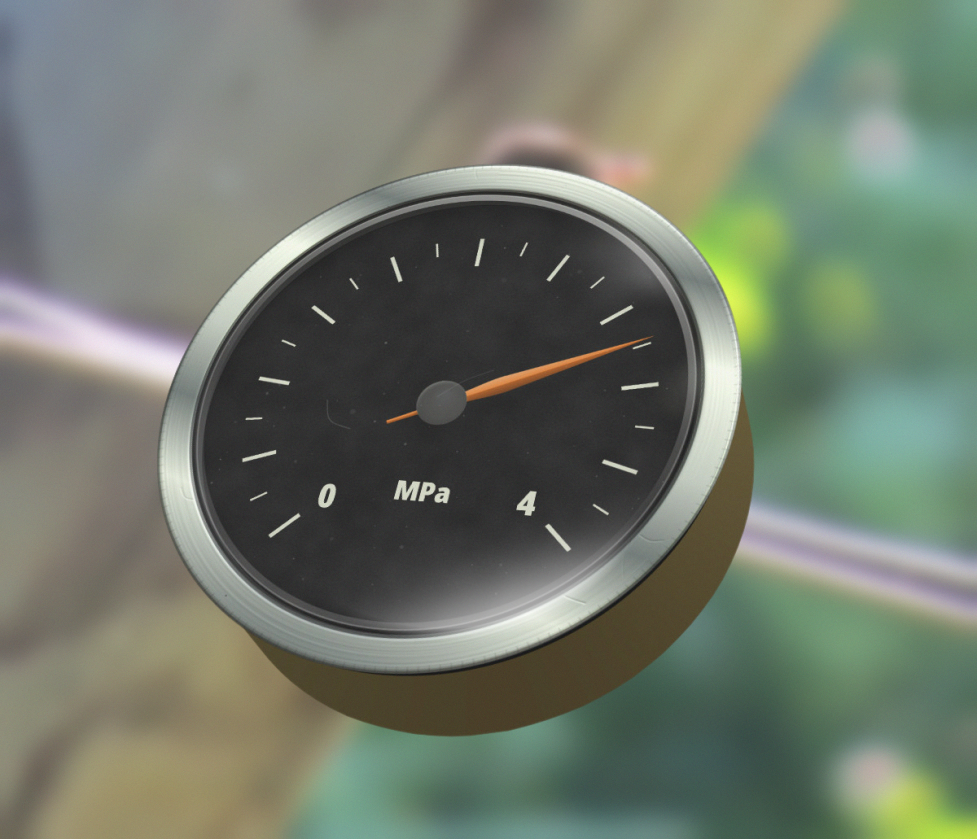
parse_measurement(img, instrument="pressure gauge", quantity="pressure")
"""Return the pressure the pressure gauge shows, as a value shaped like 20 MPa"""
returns 3 MPa
